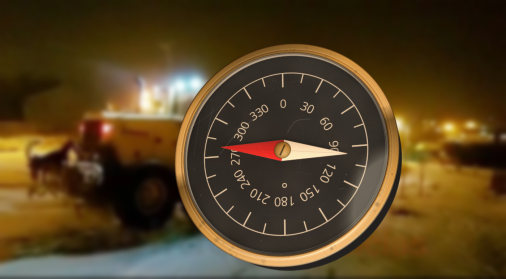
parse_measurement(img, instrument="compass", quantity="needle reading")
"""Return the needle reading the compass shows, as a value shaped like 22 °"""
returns 277.5 °
